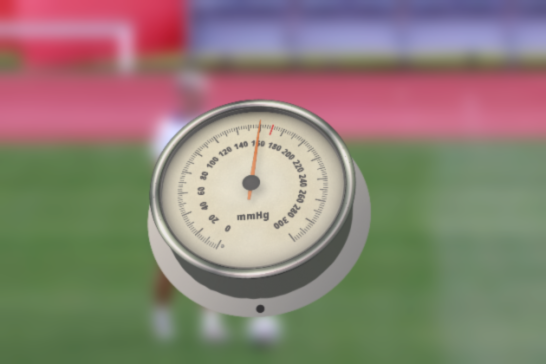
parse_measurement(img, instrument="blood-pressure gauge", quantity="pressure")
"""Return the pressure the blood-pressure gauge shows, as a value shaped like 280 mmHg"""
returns 160 mmHg
